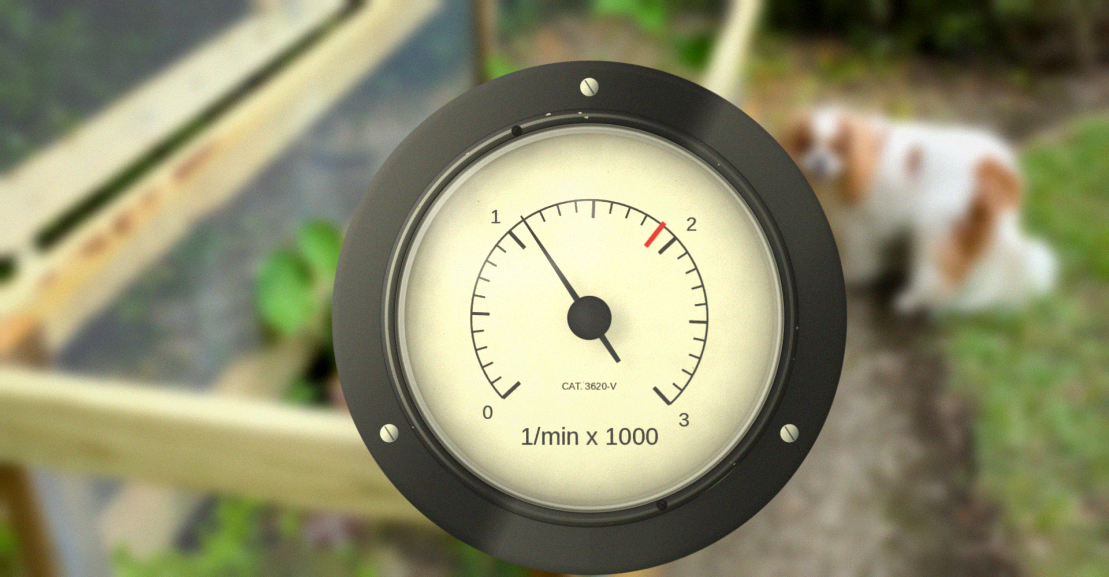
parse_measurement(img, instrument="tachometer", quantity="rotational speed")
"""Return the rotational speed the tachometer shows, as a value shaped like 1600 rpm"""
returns 1100 rpm
